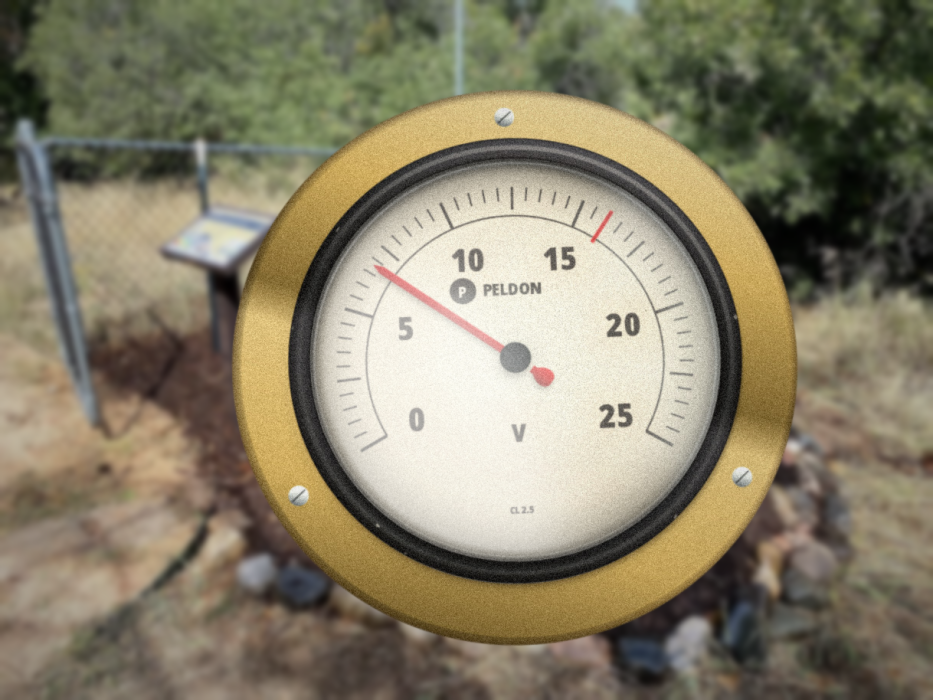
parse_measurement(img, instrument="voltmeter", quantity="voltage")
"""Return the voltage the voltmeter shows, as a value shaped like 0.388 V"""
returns 6.75 V
